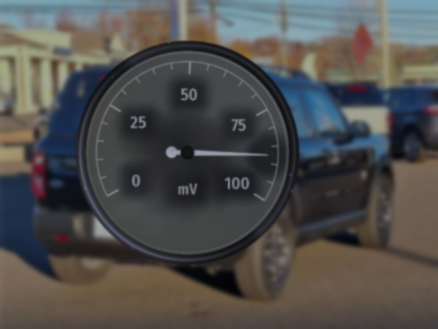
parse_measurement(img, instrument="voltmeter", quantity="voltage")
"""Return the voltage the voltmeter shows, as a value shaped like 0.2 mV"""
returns 87.5 mV
